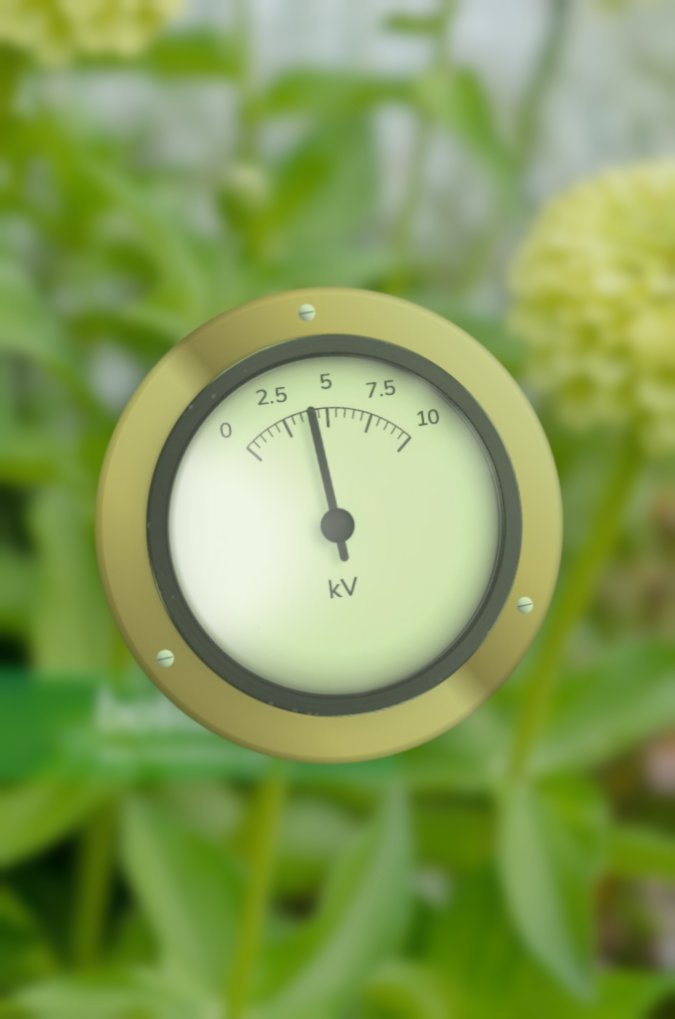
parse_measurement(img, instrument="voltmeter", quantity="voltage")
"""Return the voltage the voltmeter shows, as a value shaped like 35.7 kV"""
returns 4 kV
